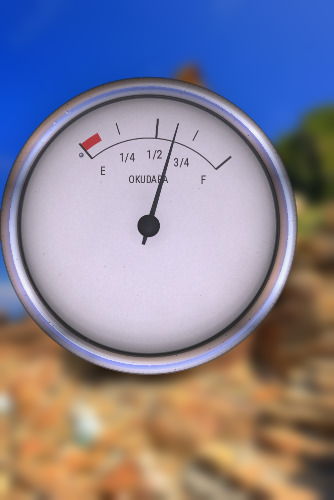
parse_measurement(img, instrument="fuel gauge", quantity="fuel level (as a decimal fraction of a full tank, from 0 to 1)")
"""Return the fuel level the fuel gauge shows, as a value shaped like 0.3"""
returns 0.625
